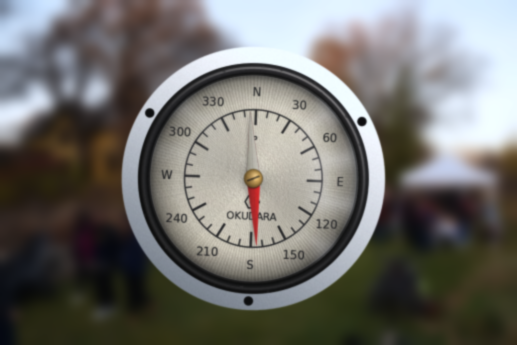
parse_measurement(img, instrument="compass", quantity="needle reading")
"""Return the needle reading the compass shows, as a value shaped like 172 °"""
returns 175 °
